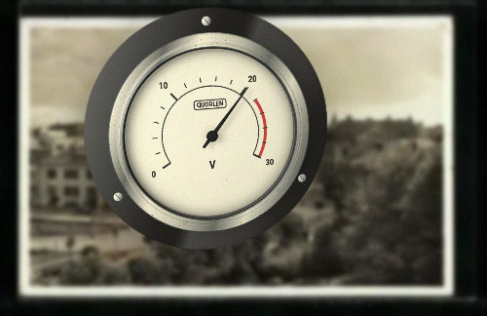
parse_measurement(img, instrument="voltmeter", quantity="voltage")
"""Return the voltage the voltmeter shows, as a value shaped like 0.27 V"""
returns 20 V
